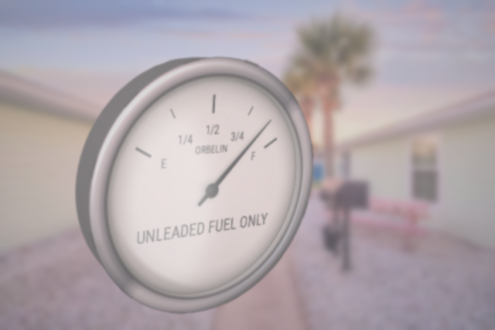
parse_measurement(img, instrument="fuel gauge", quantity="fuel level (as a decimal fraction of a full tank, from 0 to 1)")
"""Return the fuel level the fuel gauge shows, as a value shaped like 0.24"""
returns 0.875
